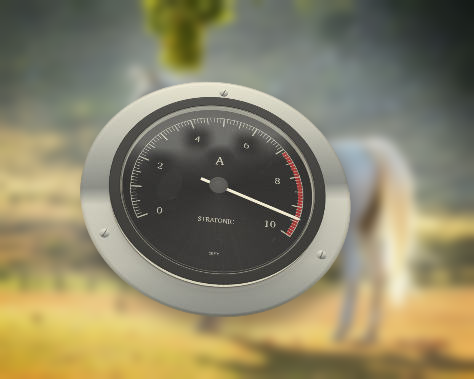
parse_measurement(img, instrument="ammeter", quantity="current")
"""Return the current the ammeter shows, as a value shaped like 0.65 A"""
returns 9.5 A
